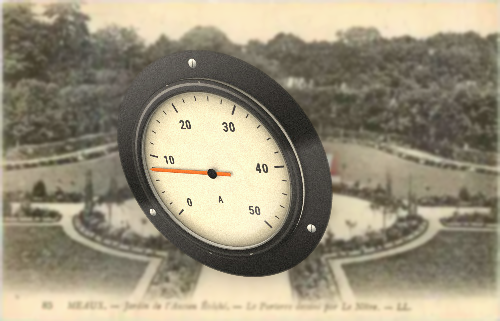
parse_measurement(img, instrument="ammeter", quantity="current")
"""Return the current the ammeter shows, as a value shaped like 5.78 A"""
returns 8 A
